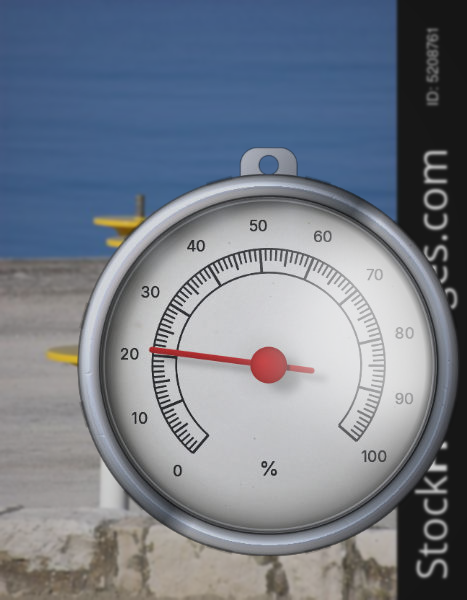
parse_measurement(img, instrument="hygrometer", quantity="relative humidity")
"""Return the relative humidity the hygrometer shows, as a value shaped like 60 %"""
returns 21 %
